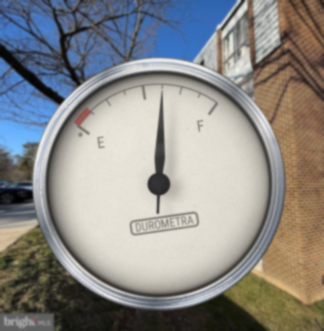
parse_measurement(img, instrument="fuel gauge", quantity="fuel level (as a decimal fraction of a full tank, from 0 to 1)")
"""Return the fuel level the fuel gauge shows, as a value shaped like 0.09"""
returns 0.625
